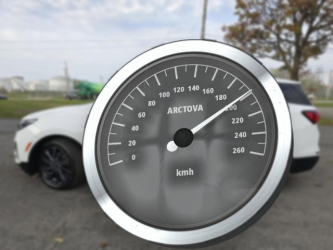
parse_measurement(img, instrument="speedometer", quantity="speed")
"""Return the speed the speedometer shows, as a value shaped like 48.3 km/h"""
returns 200 km/h
